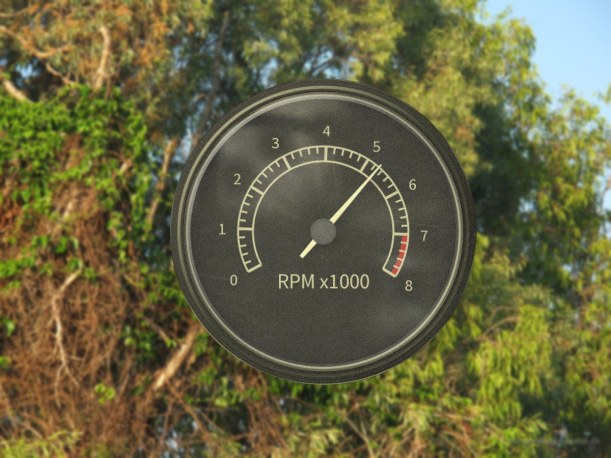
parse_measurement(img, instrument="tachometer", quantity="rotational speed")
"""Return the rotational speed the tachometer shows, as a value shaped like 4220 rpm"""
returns 5300 rpm
